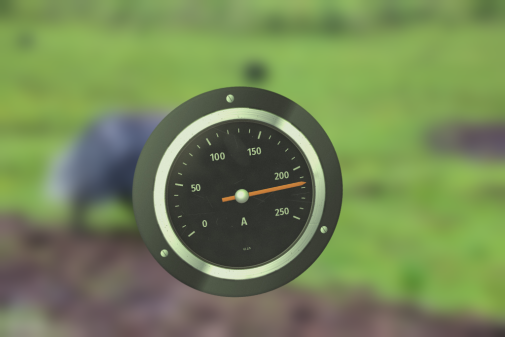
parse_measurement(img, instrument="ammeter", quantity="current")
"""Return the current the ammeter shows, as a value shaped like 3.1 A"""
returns 215 A
